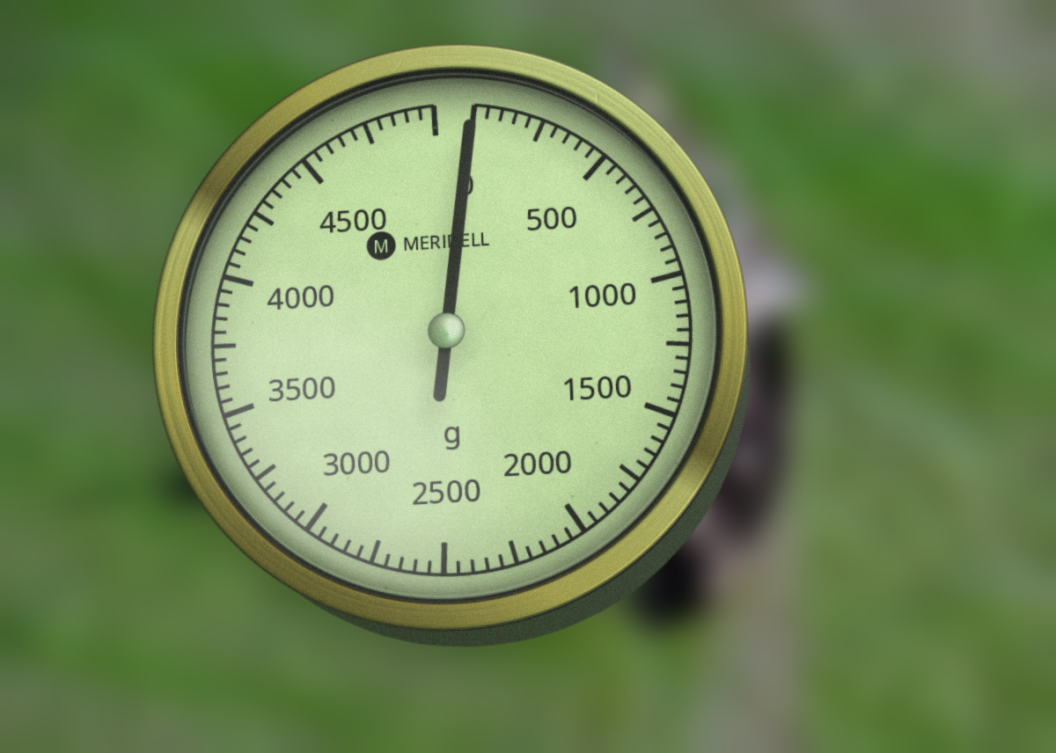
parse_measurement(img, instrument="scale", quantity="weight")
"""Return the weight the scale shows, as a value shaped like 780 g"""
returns 0 g
